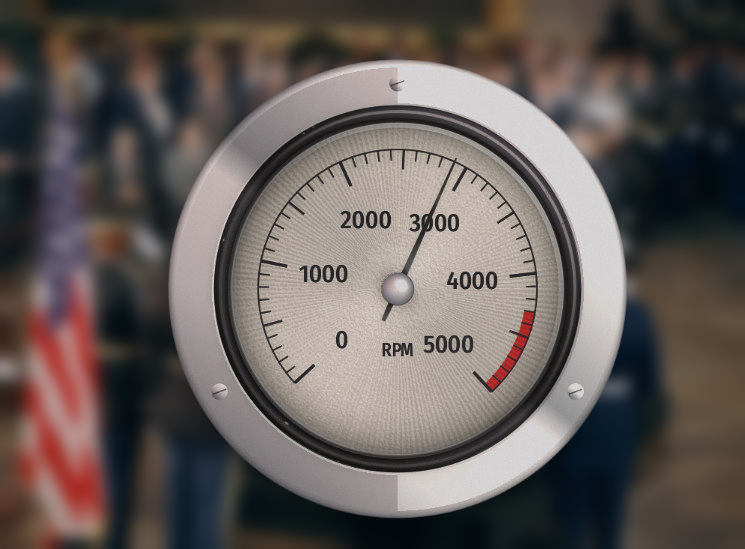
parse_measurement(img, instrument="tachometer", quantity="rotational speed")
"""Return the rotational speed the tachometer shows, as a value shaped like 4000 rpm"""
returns 2900 rpm
